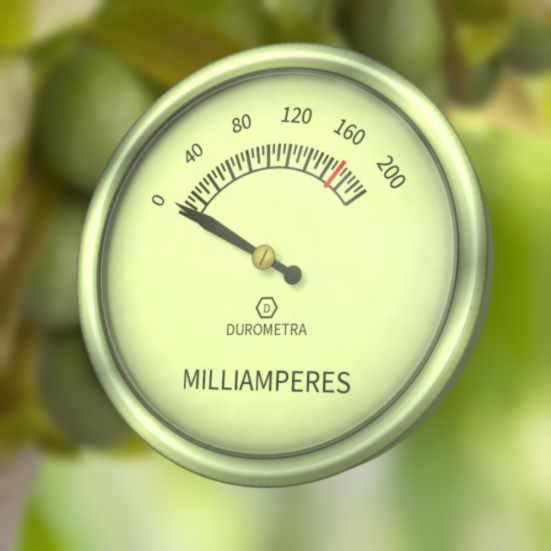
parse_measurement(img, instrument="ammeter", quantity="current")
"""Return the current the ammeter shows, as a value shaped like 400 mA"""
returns 5 mA
